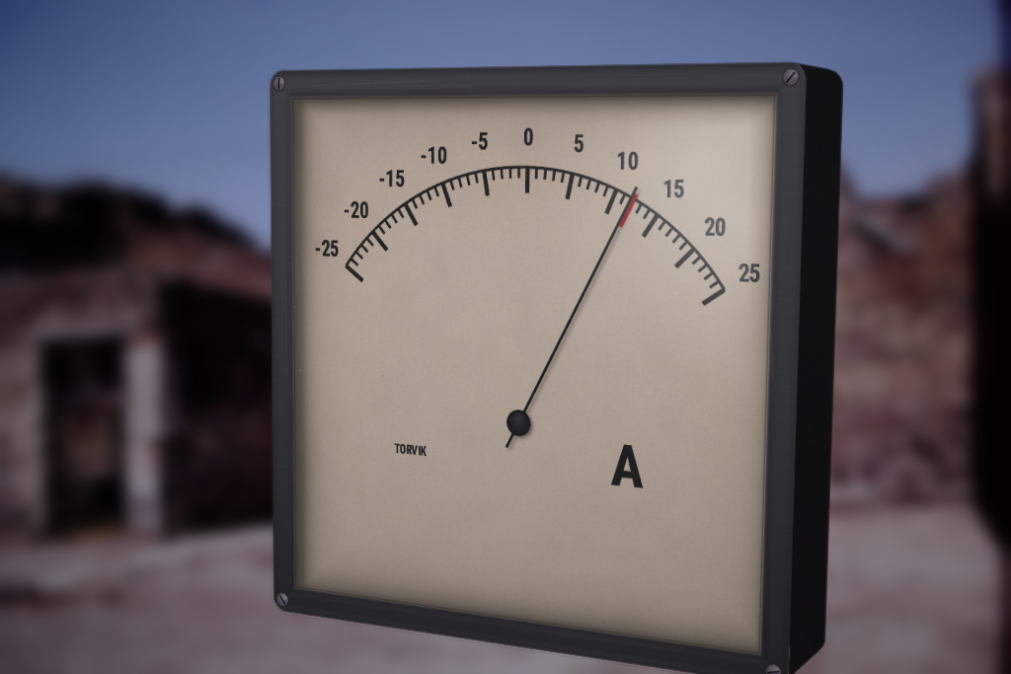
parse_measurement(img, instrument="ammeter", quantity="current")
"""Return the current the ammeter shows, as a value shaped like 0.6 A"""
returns 12 A
